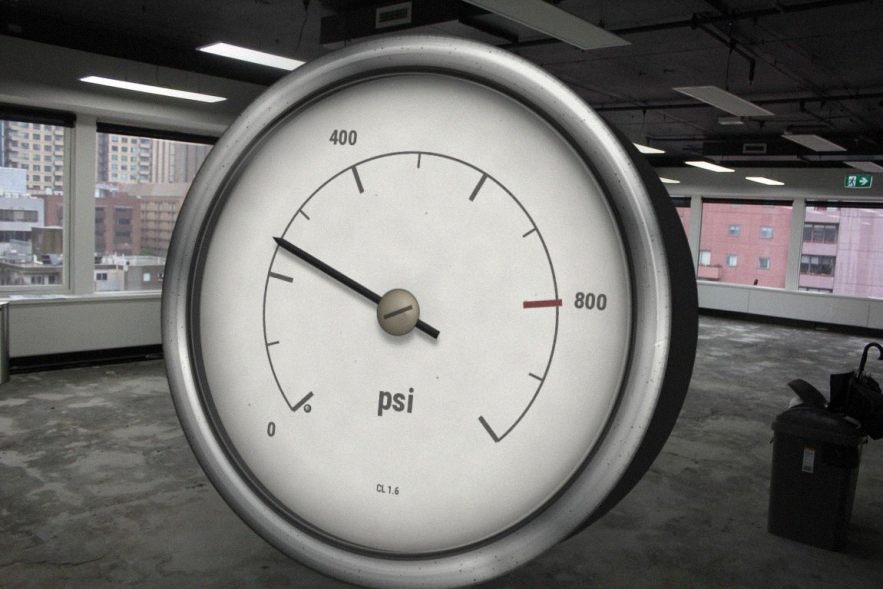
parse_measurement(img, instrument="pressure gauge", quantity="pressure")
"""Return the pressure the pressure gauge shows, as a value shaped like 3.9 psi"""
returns 250 psi
